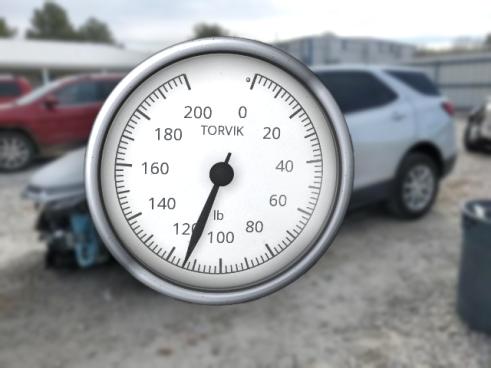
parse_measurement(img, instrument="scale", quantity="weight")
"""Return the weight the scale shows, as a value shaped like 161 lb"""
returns 114 lb
